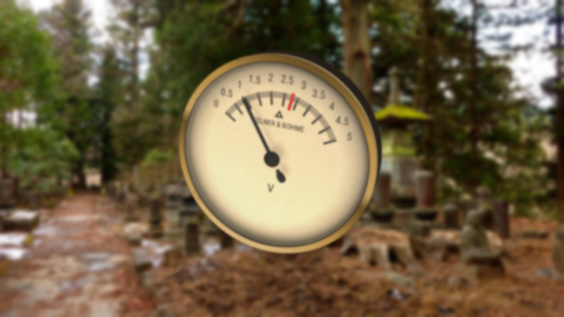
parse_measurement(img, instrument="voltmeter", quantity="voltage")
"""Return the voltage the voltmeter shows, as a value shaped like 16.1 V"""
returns 1 V
